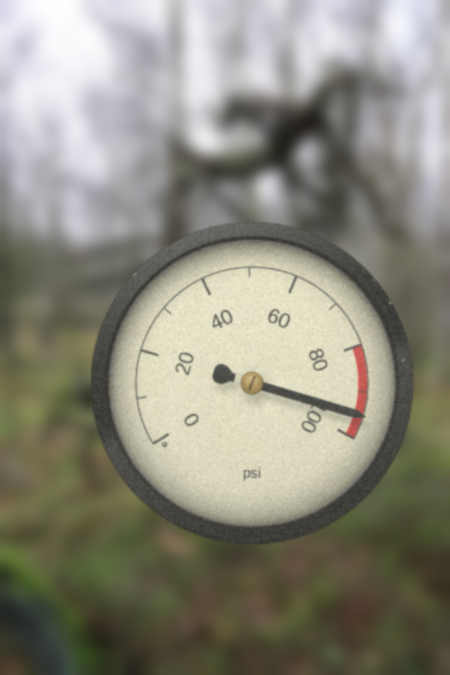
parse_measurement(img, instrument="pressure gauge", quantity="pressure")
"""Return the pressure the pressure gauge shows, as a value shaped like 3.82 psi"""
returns 95 psi
